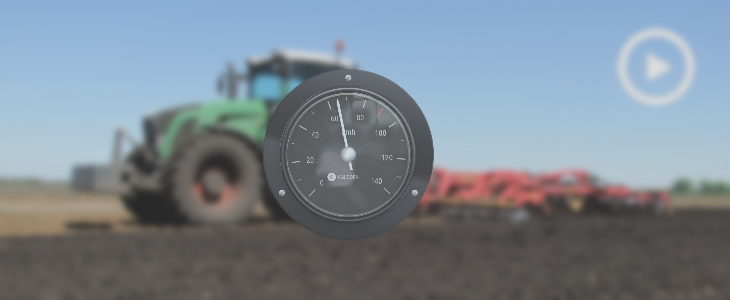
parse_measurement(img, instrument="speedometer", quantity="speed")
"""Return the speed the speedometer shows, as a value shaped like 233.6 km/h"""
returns 65 km/h
